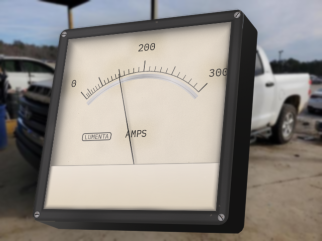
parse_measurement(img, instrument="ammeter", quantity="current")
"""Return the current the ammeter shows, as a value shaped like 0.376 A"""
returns 150 A
